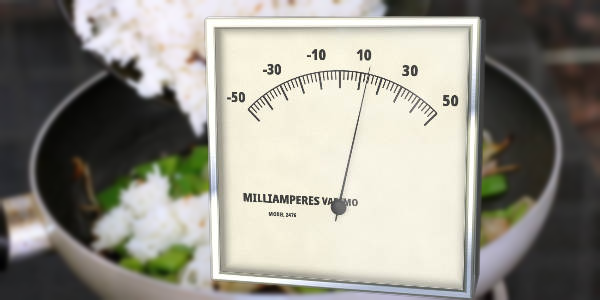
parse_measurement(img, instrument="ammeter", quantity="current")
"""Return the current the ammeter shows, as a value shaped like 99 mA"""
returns 14 mA
